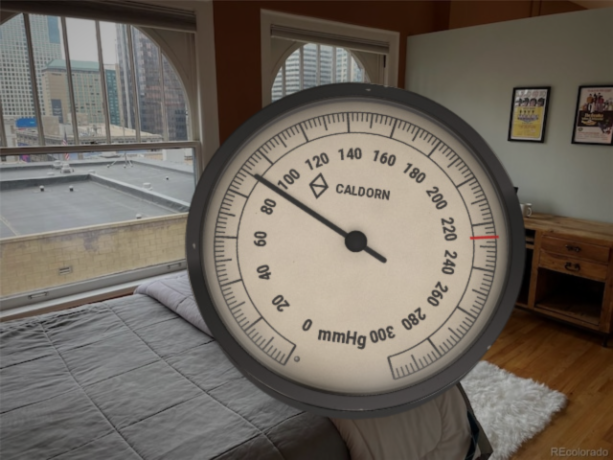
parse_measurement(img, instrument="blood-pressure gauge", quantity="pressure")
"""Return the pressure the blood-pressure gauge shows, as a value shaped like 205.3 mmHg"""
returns 90 mmHg
